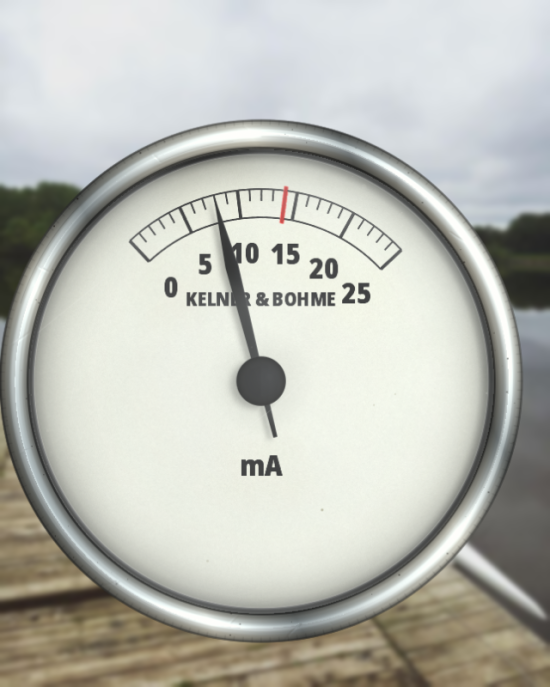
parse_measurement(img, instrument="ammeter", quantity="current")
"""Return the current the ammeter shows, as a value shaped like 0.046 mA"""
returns 8 mA
